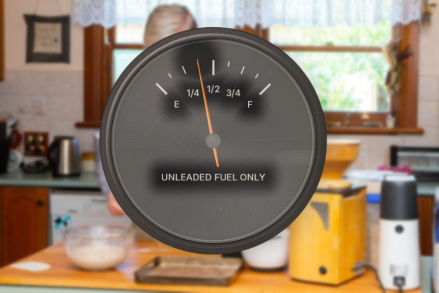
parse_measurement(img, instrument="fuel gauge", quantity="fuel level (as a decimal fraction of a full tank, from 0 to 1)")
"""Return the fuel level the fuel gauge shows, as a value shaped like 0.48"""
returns 0.375
